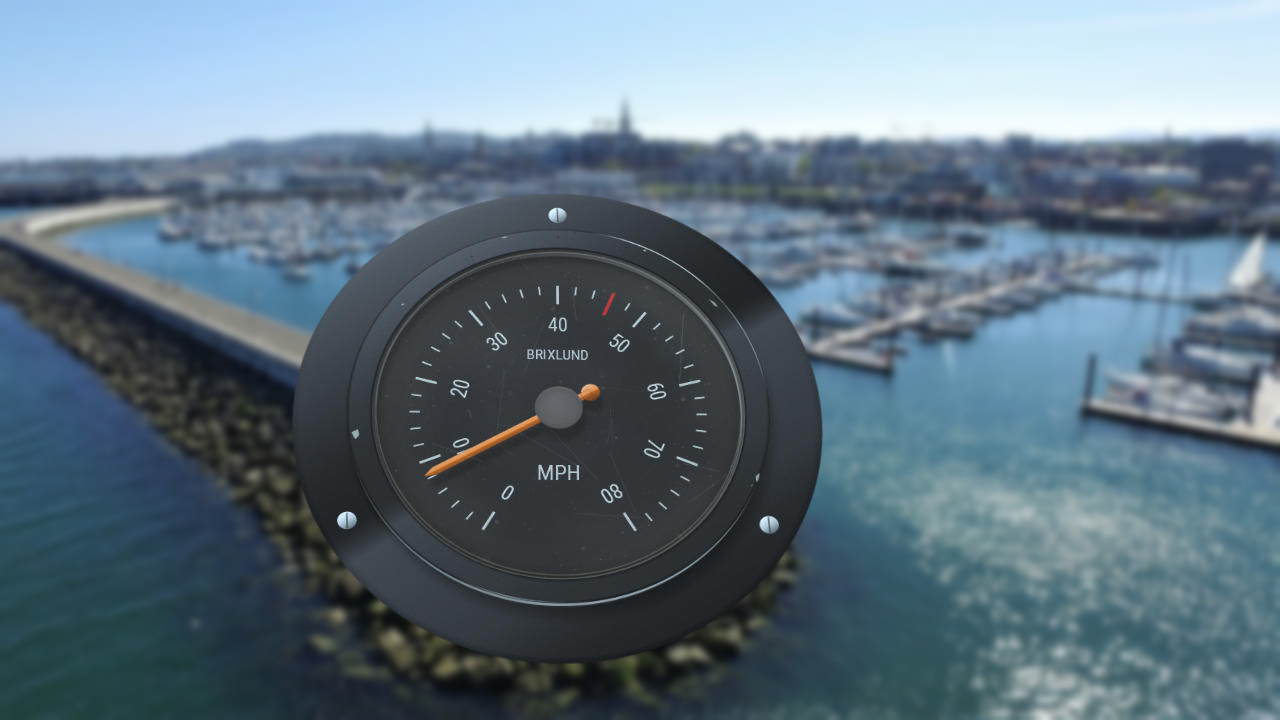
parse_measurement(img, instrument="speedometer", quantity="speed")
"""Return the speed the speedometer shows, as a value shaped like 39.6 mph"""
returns 8 mph
